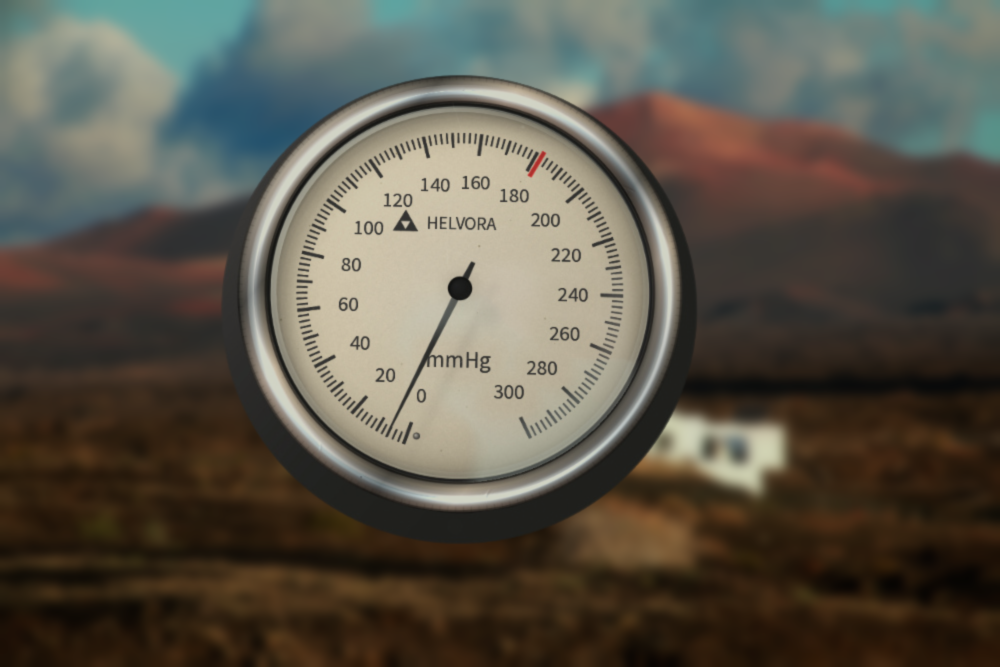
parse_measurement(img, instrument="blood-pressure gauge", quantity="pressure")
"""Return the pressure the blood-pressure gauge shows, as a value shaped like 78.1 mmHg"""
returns 6 mmHg
